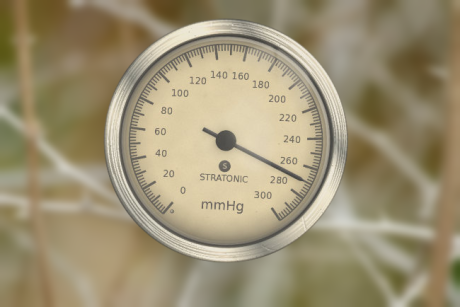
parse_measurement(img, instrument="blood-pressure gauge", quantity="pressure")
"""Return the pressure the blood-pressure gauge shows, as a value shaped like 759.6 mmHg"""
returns 270 mmHg
